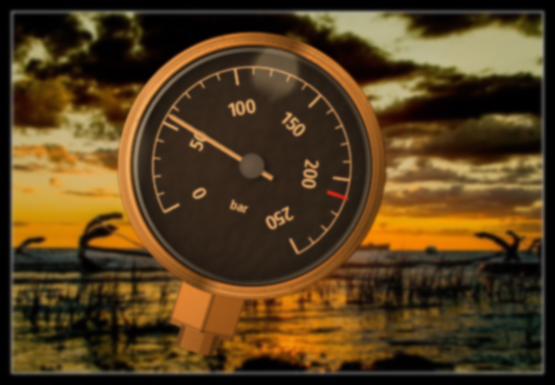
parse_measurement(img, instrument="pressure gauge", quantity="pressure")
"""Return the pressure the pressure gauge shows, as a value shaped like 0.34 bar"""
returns 55 bar
